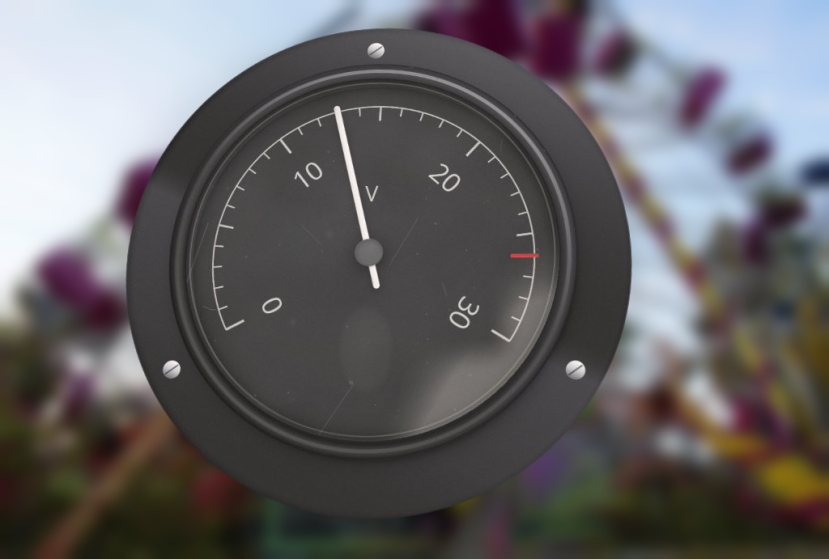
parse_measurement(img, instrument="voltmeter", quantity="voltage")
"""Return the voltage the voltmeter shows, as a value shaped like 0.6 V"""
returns 13 V
